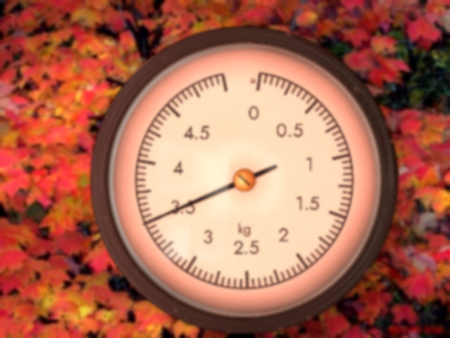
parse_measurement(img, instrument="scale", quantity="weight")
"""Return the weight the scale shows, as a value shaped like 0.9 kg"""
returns 3.5 kg
